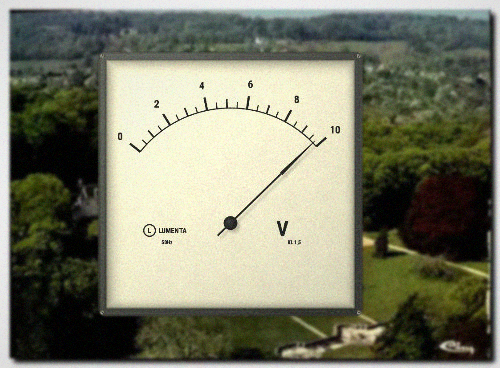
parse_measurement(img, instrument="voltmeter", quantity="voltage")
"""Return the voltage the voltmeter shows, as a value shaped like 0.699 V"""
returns 9.75 V
